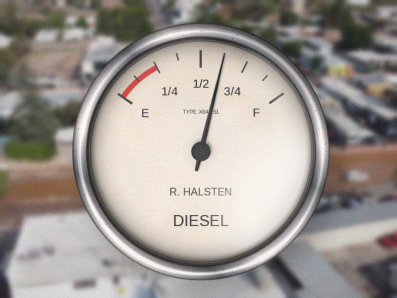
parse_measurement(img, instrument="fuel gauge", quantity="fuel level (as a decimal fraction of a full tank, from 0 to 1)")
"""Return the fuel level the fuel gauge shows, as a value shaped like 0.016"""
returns 0.625
